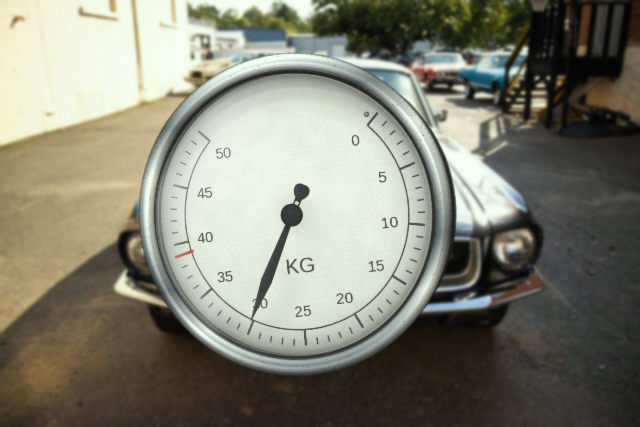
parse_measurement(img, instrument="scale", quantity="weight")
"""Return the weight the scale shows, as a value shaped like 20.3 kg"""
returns 30 kg
